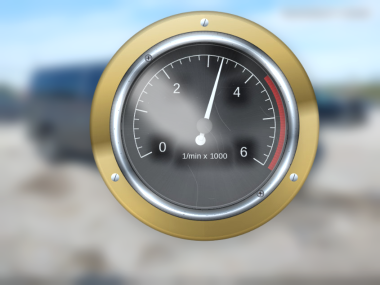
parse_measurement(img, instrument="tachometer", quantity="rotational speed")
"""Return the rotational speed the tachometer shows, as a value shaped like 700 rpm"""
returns 3300 rpm
